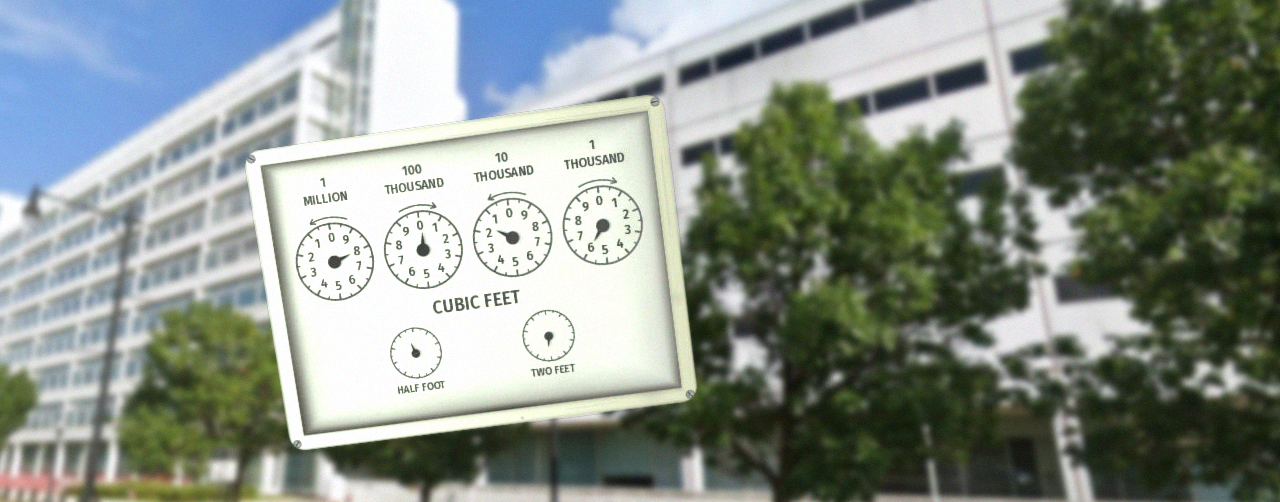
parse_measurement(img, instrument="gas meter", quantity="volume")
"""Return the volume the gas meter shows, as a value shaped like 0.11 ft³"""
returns 801600 ft³
